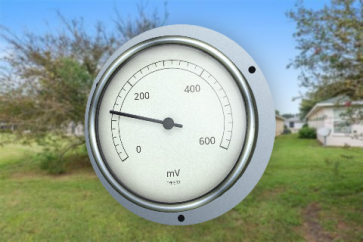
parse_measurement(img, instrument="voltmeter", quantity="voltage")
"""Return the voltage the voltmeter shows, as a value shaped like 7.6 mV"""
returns 120 mV
